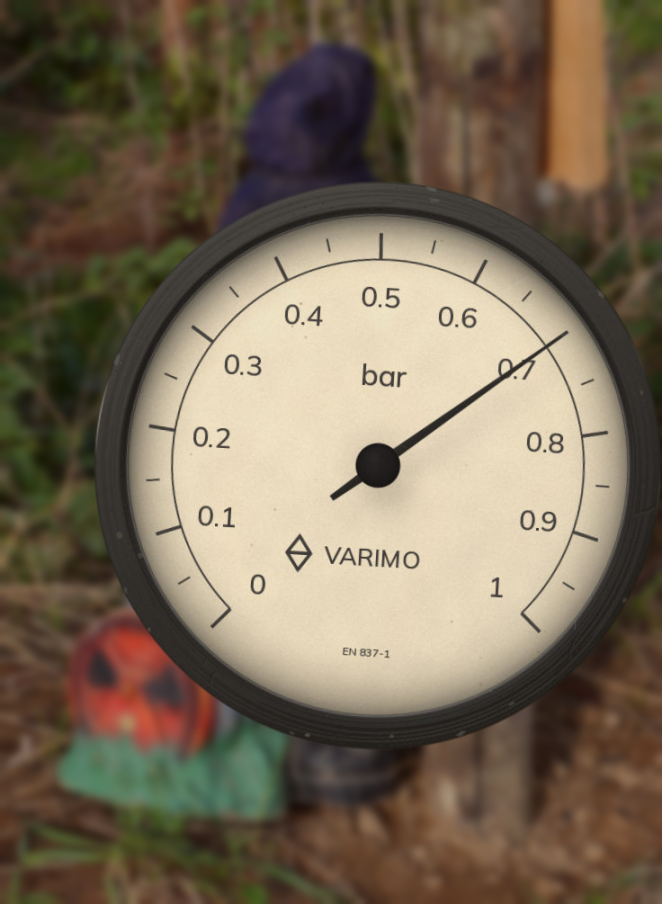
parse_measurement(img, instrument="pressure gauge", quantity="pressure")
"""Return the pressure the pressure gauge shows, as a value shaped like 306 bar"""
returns 0.7 bar
